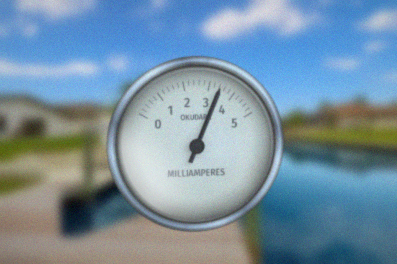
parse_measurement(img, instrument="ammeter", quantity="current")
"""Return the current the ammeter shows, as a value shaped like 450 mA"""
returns 3.4 mA
